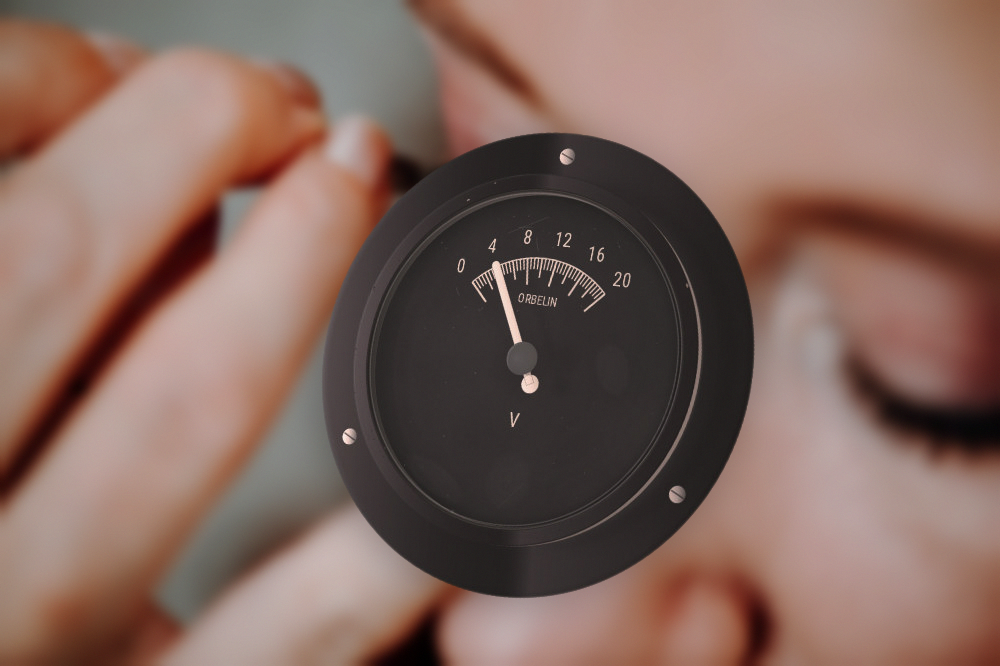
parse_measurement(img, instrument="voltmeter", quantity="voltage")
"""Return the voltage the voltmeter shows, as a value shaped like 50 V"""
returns 4 V
